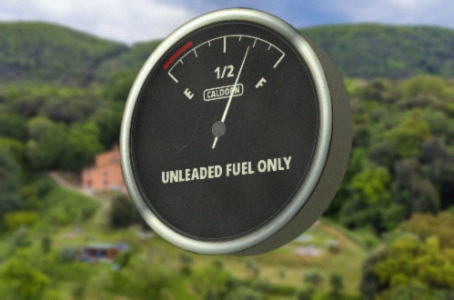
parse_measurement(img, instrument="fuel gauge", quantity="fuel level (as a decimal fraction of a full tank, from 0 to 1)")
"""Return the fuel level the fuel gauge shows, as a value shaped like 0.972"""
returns 0.75
